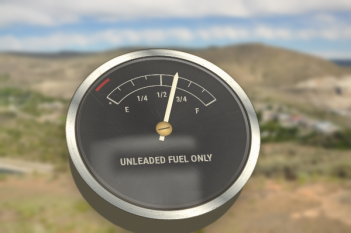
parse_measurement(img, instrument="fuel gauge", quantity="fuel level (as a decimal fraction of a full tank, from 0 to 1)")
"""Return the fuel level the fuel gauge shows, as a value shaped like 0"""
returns 0.625
